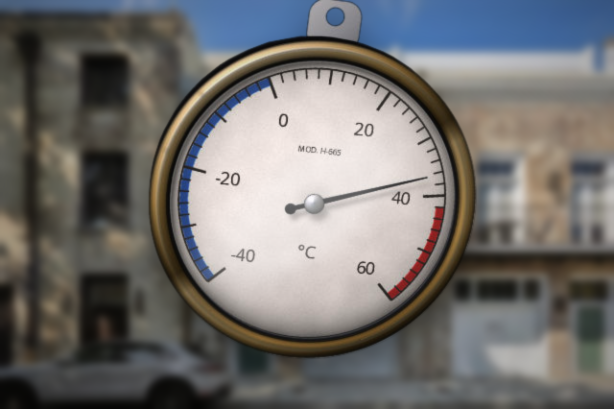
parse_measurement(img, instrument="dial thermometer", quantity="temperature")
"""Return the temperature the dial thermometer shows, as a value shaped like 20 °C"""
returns 36 °C
